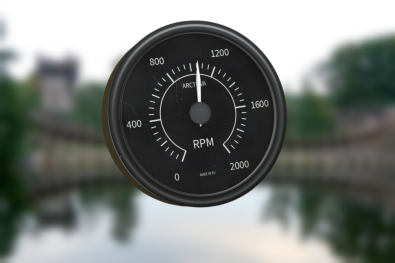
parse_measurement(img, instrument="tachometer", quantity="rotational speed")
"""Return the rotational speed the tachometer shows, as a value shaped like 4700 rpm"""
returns 1050 rpm
